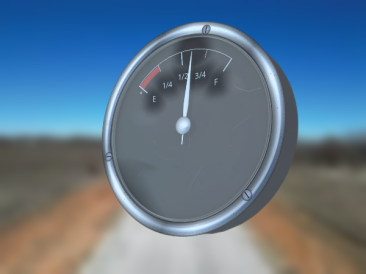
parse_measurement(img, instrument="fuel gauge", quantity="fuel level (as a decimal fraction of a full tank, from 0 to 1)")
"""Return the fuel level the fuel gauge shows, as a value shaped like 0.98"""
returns 0.625
